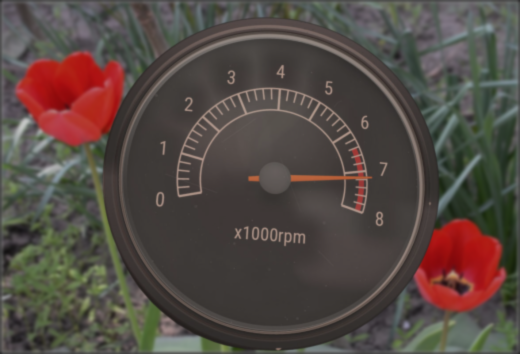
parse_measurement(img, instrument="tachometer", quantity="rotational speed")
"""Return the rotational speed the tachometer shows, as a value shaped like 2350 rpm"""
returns 7200 rpm
